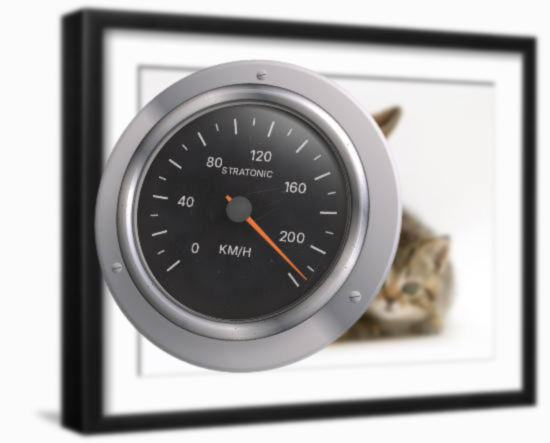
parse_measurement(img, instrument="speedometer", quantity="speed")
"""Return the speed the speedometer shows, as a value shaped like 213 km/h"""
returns 215 km/h
